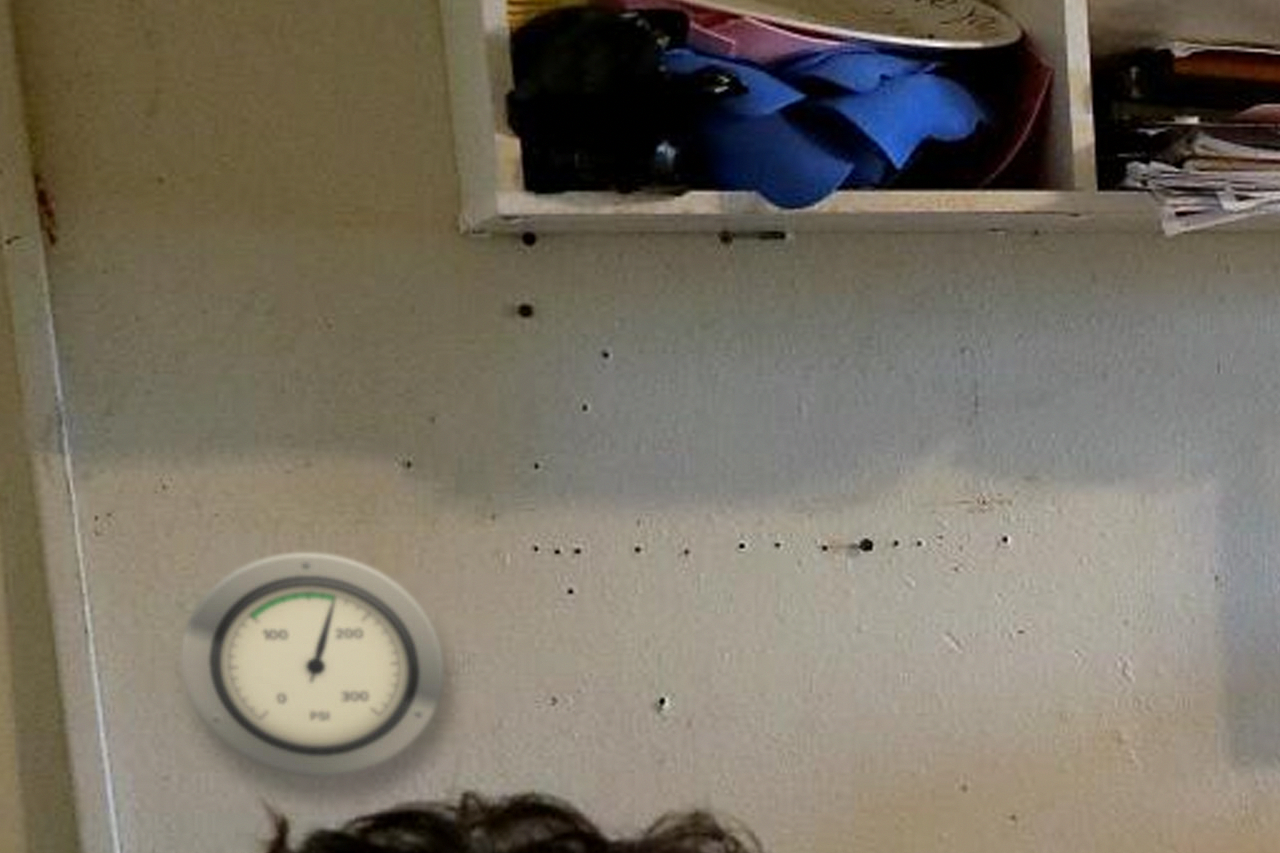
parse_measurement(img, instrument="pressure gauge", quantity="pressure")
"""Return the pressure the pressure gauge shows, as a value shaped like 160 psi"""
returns 170 psi
